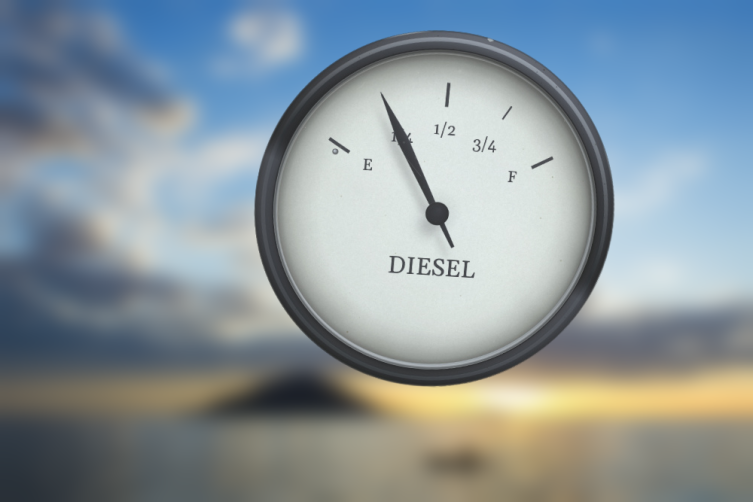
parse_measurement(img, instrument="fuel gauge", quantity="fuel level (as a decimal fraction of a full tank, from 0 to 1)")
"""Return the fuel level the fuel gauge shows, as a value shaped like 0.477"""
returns 0.25
